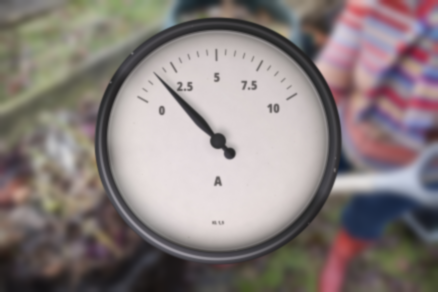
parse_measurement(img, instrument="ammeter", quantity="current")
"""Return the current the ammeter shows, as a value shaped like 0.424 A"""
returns 1.5 A
